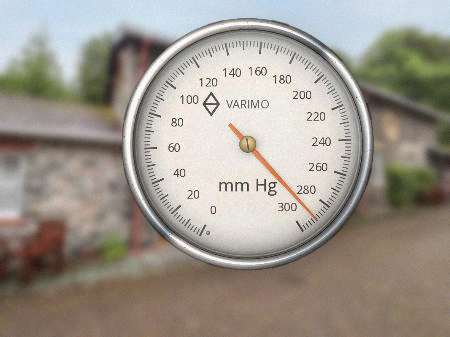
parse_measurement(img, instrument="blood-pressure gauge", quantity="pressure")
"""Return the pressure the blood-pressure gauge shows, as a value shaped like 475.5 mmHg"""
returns 290 mmHg
